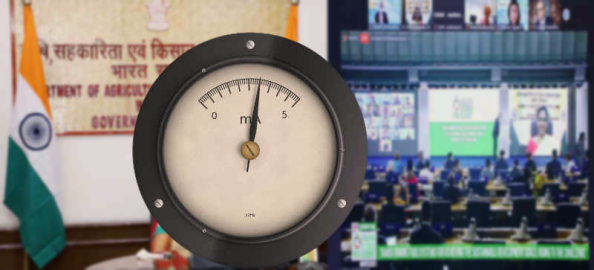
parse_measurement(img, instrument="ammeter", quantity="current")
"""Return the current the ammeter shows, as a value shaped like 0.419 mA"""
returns 3 mA
